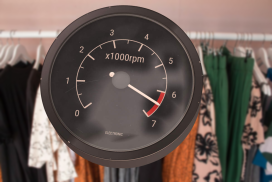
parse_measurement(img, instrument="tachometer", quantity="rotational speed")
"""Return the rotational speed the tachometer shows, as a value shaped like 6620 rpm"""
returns 6500 rpm
